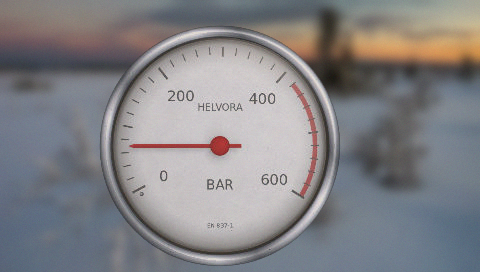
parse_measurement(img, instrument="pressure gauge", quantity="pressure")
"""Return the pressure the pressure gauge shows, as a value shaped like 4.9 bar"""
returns 70 bar
